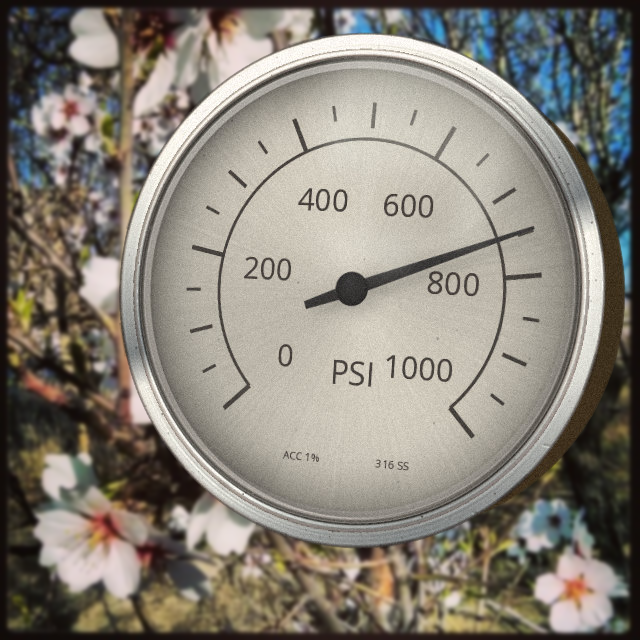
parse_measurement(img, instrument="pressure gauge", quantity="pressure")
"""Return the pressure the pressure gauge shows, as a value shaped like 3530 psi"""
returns 750 psi
